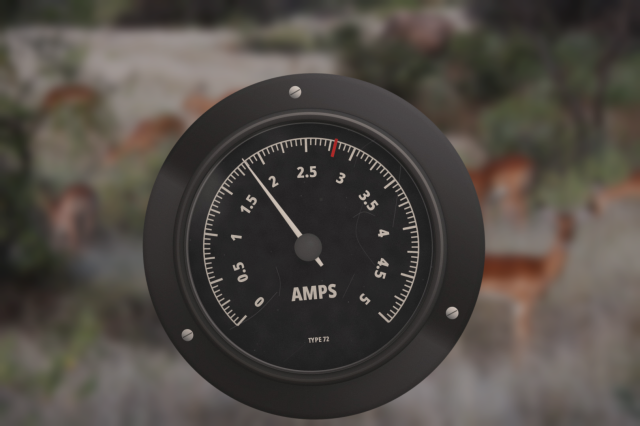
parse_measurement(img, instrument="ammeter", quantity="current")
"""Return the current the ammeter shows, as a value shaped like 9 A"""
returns 1.85 A
